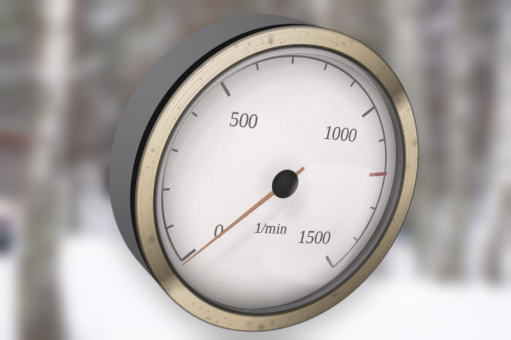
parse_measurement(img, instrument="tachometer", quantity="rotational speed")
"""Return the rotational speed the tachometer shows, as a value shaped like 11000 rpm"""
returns 0 rpm
